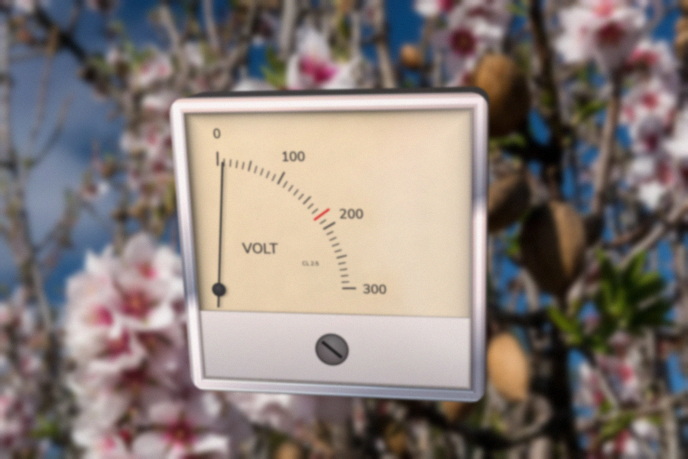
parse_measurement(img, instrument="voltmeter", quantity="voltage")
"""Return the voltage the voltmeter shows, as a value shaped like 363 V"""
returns 10 V
